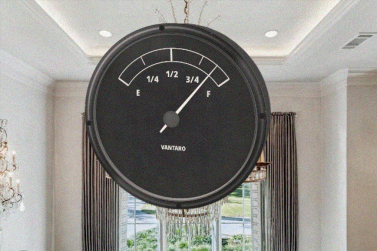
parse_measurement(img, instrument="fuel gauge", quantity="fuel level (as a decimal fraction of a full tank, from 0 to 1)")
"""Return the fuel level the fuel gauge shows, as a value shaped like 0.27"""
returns 0.875
